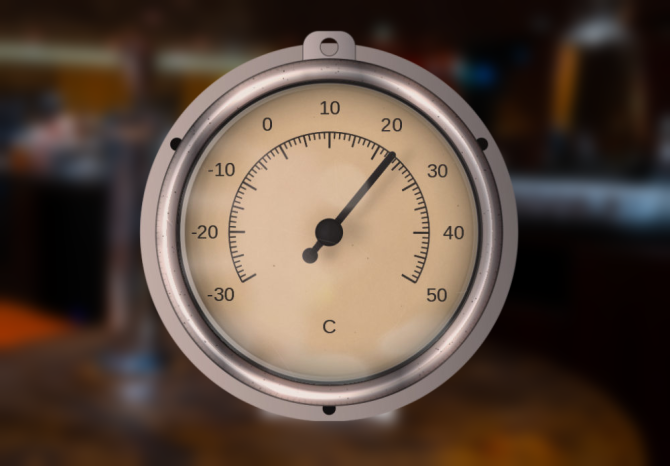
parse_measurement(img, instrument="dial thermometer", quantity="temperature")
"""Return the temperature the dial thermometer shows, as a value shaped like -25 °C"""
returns 23 °C
